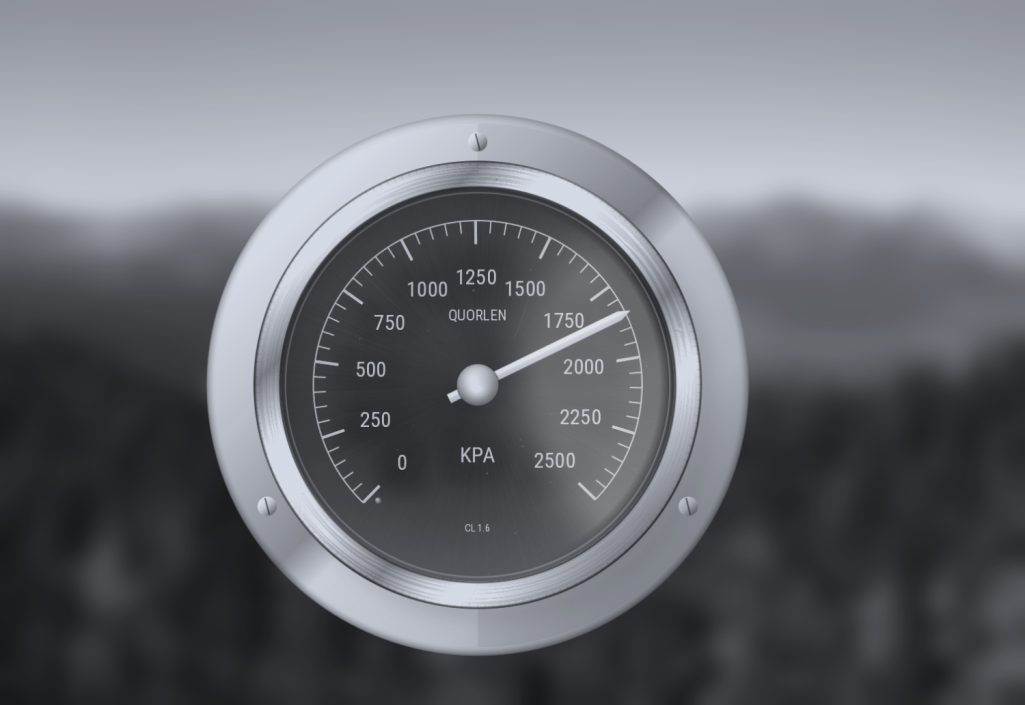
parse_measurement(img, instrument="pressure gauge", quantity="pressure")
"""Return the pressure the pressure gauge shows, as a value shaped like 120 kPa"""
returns 1850 kPa
